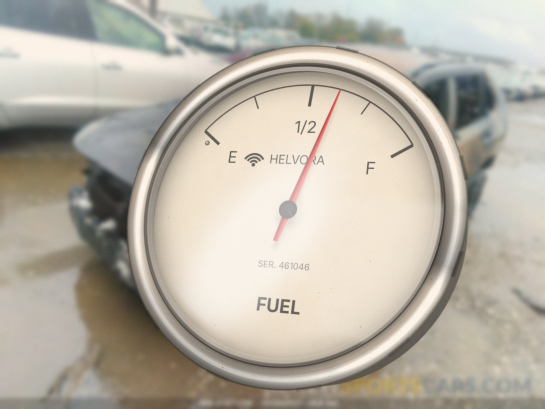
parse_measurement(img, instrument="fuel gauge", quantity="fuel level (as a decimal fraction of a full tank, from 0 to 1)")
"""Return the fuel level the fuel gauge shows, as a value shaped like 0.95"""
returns 0.625
